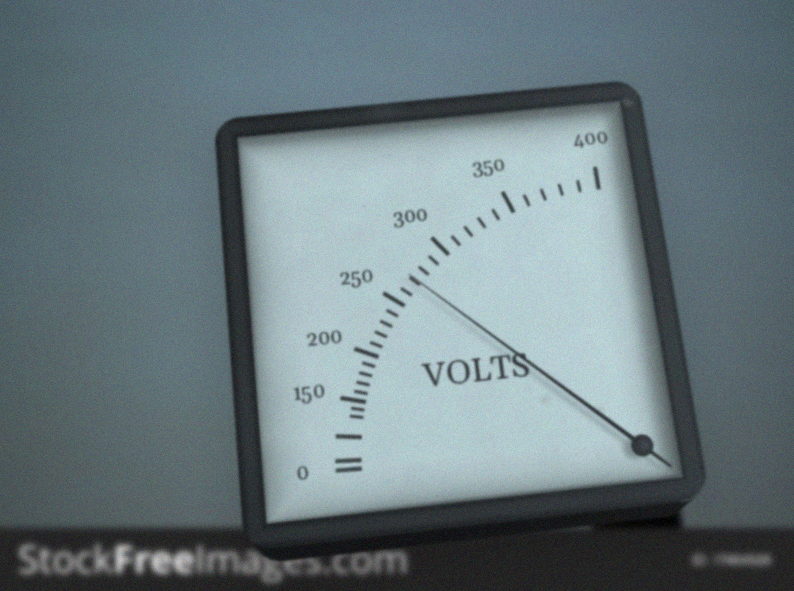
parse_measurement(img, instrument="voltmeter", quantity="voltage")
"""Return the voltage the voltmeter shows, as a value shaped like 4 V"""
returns 270 V
